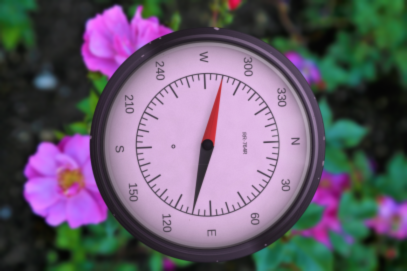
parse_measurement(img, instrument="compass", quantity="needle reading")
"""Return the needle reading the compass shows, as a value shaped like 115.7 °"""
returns 285 °
